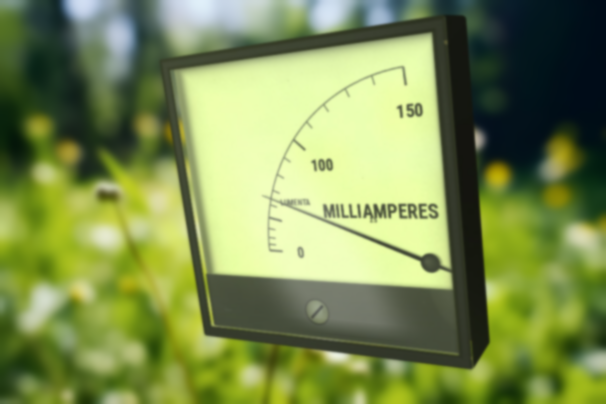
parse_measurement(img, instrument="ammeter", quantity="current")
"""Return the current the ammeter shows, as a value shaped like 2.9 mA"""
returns 65 mA
